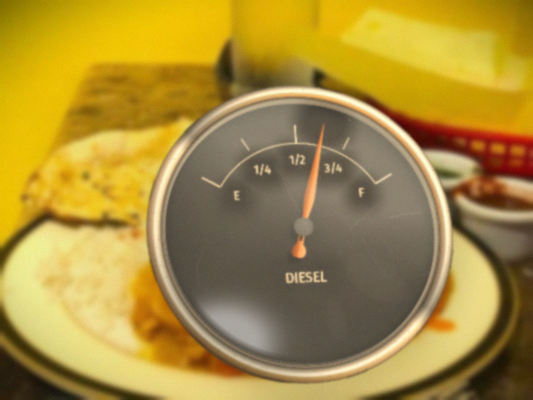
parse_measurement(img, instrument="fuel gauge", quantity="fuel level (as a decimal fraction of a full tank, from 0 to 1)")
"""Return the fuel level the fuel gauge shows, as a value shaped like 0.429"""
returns 0.625
